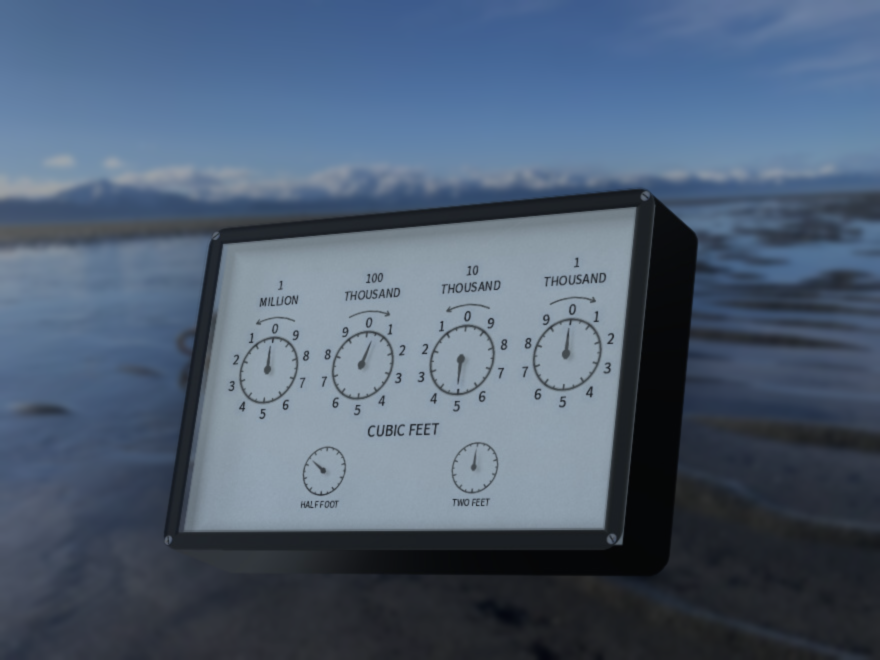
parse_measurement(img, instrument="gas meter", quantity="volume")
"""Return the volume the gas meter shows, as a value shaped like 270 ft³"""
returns 5000 ft³
